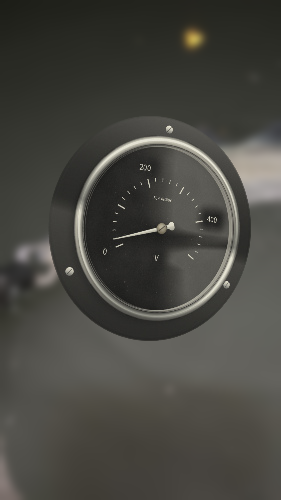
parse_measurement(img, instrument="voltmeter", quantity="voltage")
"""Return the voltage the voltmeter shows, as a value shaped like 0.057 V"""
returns 20 V
